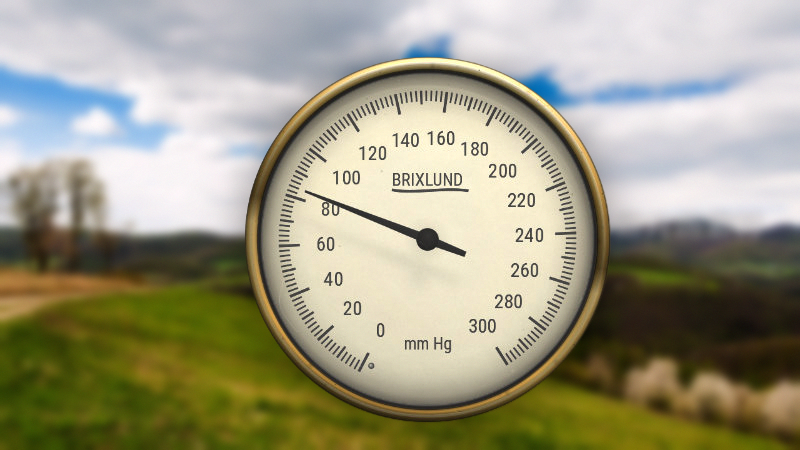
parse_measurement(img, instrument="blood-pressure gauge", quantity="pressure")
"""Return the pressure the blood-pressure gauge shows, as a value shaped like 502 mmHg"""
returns 84 mmHg
